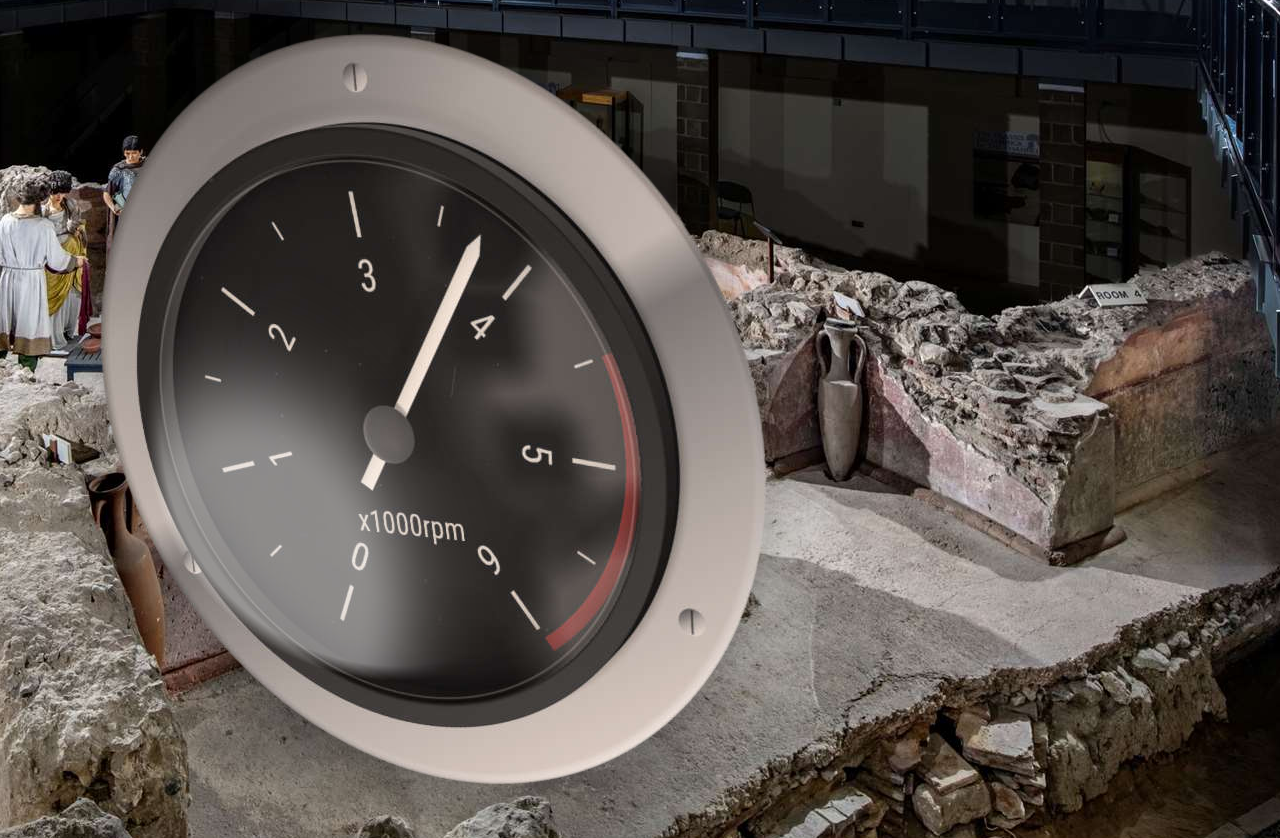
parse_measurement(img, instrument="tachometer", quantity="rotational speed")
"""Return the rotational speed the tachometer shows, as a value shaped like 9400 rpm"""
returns 3750 rpm
